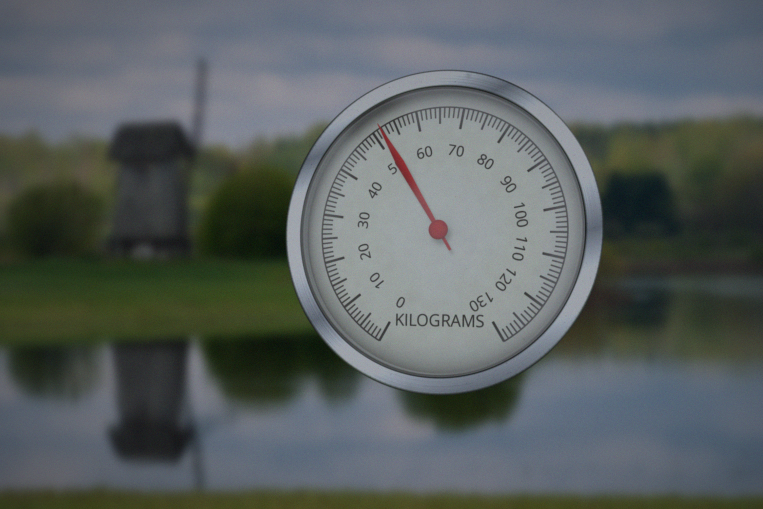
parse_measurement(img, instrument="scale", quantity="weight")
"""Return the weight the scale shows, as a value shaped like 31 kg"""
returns 52 kg
